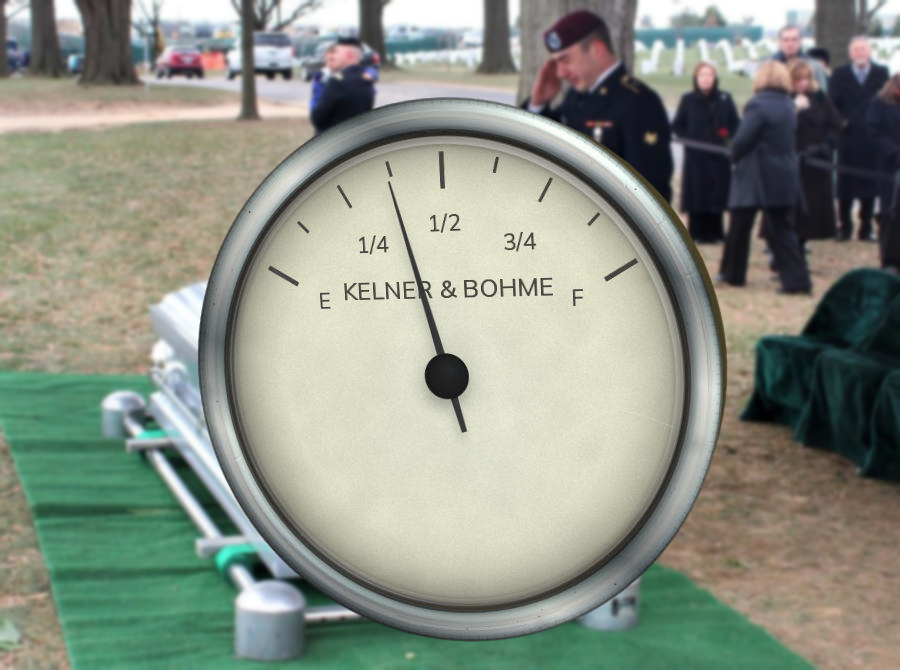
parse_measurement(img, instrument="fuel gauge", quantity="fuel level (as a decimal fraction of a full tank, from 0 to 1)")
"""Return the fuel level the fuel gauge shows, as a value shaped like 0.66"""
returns 0.375
